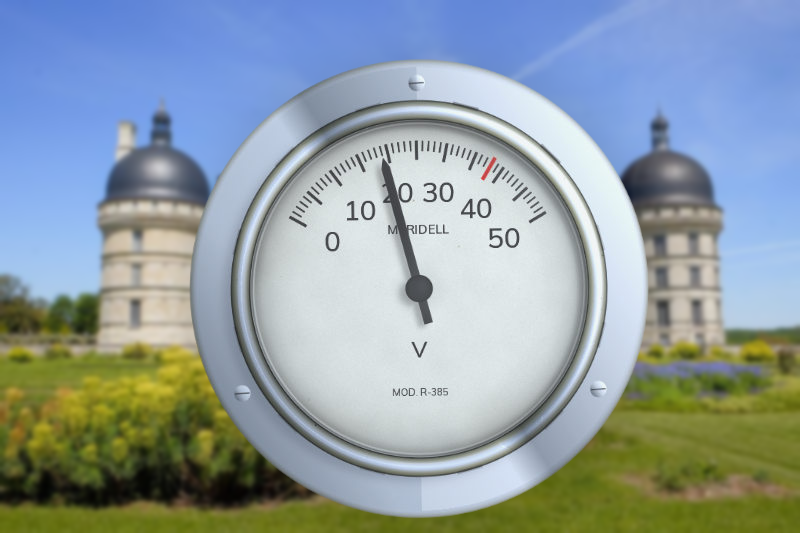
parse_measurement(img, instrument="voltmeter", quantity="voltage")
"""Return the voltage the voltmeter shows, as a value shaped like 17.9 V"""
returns 19 V
